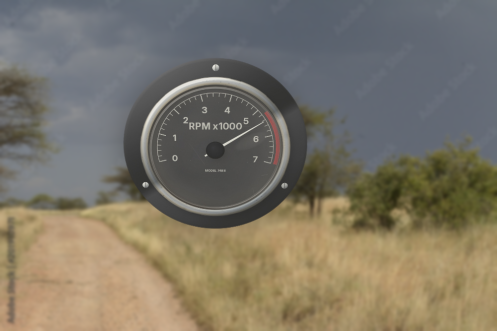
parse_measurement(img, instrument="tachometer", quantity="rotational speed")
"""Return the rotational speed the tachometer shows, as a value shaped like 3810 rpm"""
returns 5400 rpm
